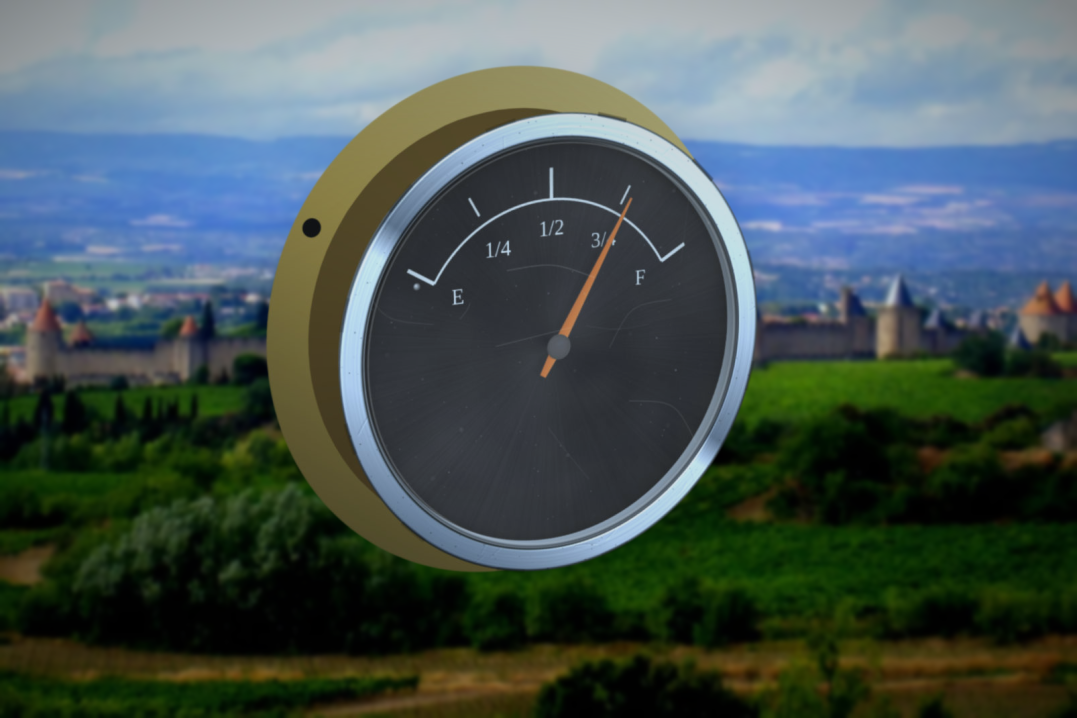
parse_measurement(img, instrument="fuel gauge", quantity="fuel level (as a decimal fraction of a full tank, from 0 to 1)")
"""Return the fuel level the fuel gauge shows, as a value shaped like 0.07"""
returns 0.75
